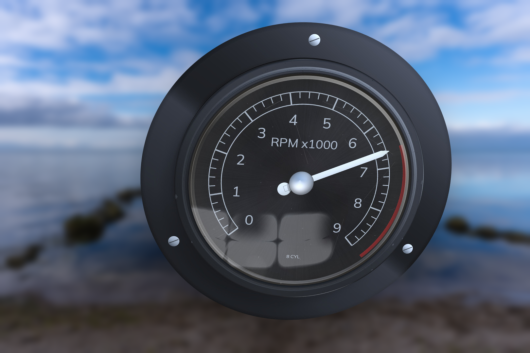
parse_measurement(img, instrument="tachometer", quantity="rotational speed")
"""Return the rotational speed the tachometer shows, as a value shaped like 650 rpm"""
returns 6600 rpm
